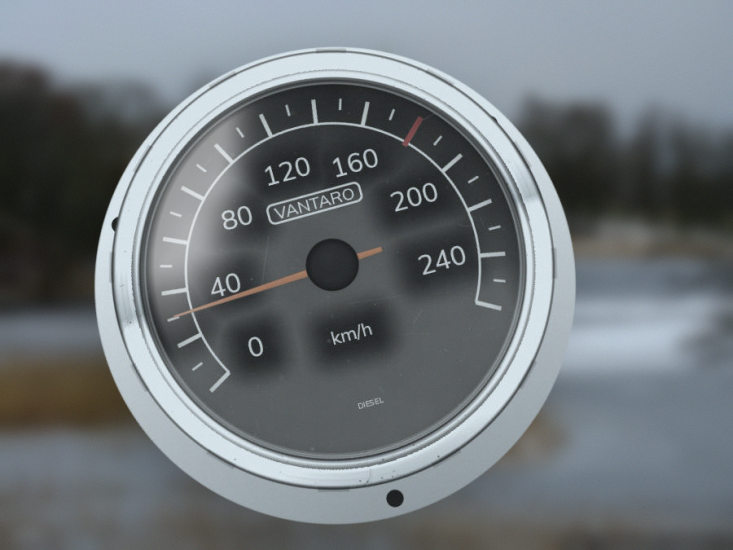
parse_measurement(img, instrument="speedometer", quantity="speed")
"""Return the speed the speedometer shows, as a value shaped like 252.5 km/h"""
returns 30 km/h
